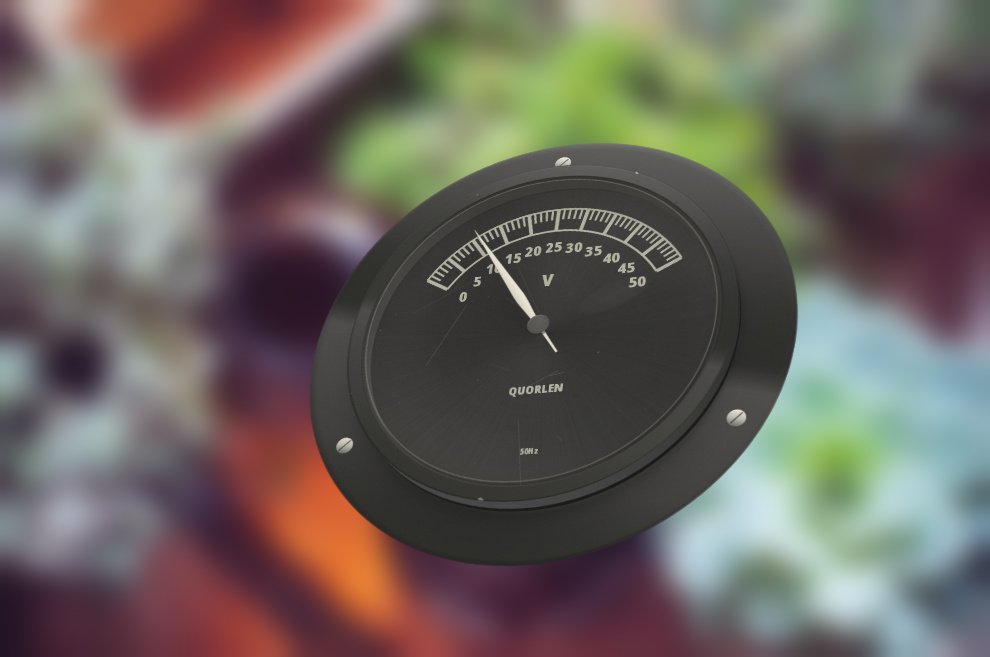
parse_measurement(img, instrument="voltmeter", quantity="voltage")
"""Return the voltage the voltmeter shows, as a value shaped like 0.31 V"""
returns 11 V
